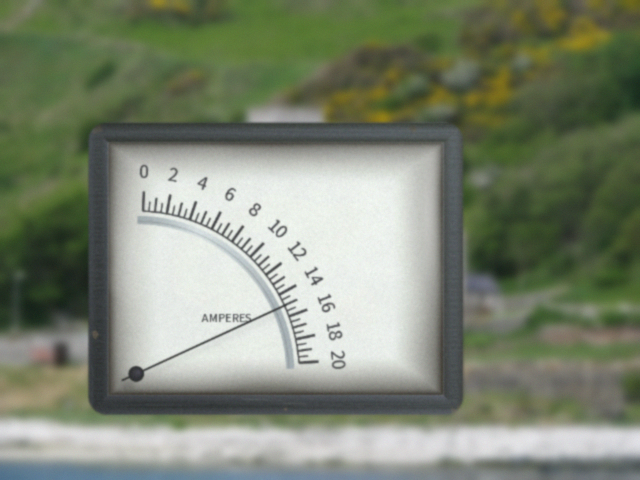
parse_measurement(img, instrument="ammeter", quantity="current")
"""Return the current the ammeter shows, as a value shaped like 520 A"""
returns 15 A
